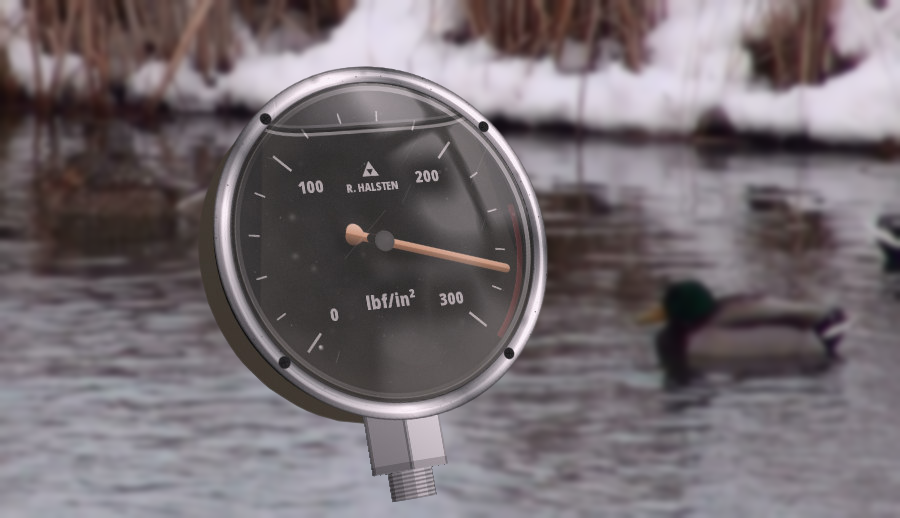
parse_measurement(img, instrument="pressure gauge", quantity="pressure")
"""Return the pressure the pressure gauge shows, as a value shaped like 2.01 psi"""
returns 270 psi
